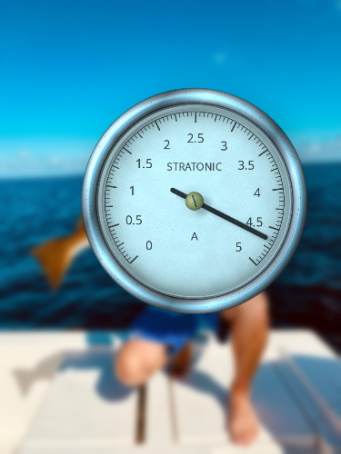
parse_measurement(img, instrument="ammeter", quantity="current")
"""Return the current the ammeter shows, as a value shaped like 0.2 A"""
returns 4.65 A
